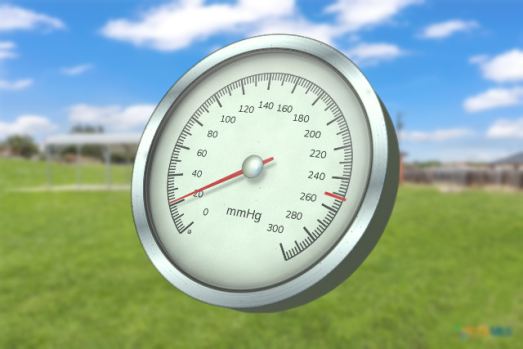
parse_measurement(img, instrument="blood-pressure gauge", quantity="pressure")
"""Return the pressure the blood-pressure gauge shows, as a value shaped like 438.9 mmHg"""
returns 20 mmHg
